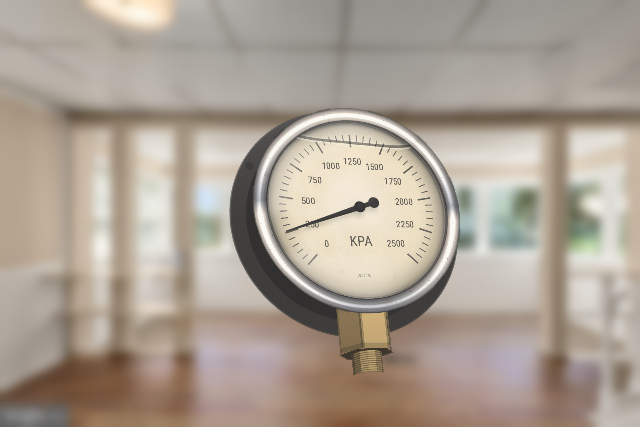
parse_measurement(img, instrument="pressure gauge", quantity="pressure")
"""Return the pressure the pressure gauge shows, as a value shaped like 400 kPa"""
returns 250 kPa
